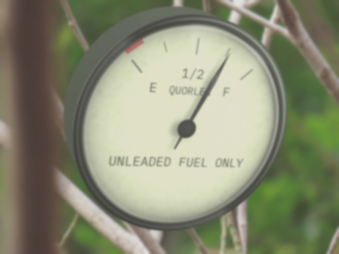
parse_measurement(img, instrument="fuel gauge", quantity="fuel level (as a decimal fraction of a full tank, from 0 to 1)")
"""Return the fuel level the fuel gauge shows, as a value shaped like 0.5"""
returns 0.75
